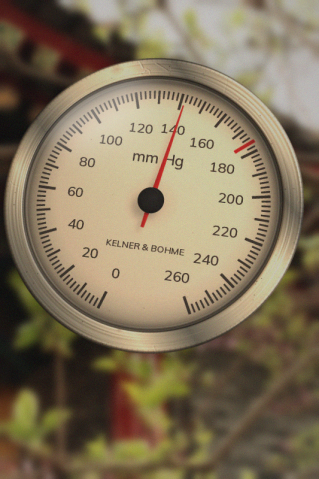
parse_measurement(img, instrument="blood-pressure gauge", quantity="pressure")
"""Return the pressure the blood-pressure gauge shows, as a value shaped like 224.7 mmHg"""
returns 142 mmHg
